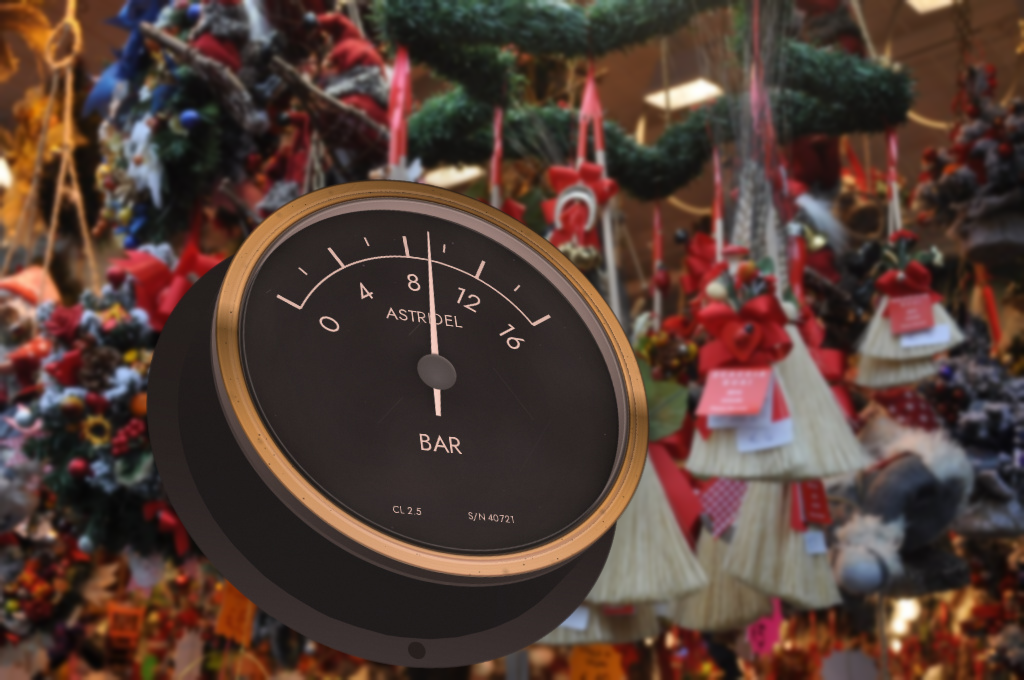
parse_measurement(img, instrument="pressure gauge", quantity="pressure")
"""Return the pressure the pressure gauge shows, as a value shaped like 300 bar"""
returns 9 bar
